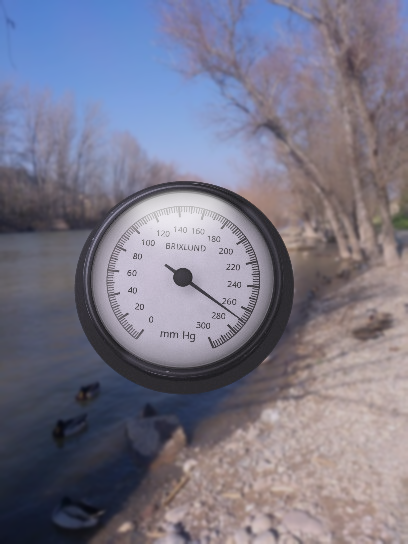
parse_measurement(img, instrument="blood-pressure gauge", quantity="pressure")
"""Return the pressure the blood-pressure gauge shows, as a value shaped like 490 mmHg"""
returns 270 mmHg
